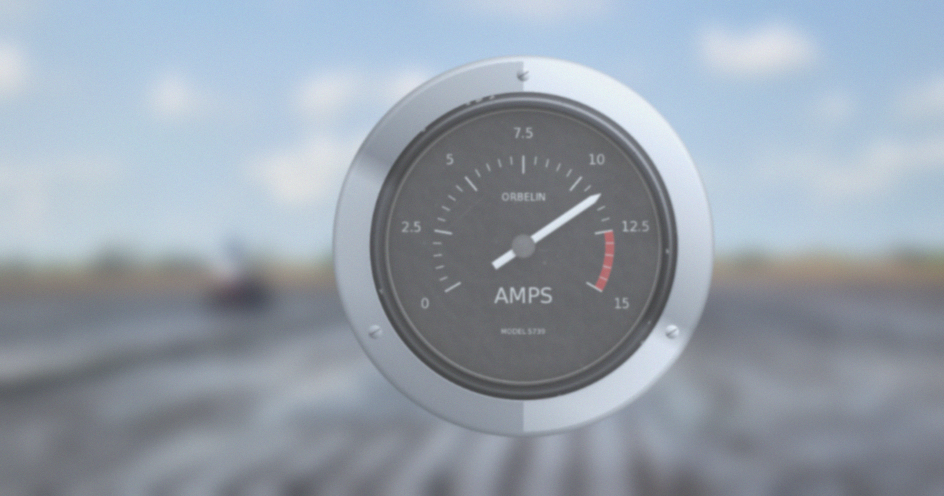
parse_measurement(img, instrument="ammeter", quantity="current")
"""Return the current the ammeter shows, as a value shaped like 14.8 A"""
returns 11 A
